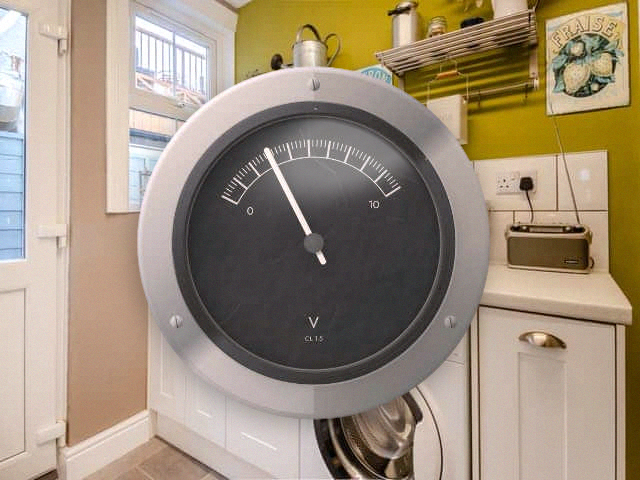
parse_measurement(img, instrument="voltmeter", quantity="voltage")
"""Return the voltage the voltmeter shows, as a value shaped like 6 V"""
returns 3 V
